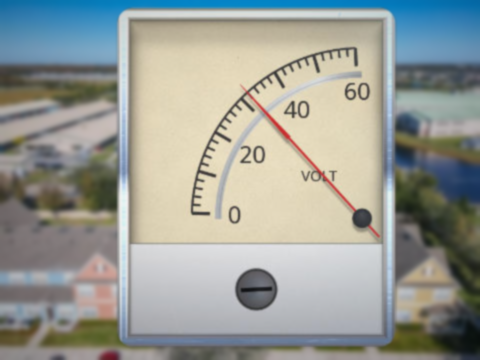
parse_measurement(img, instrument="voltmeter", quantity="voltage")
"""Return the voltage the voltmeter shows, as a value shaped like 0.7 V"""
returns 32 V
